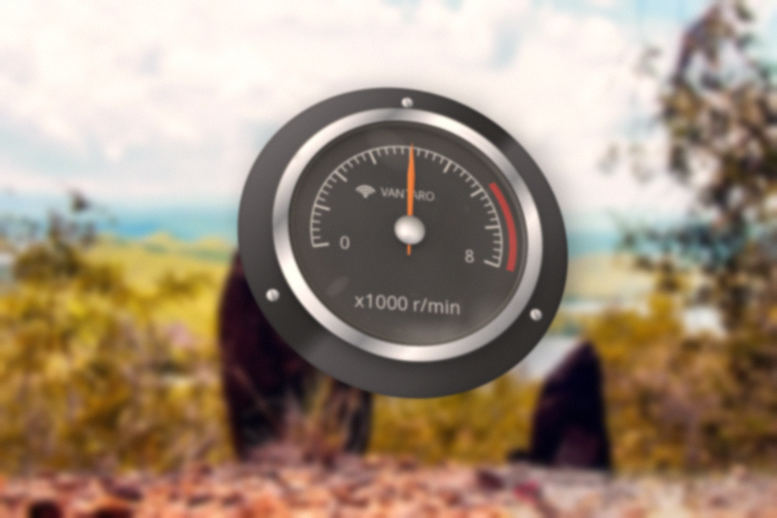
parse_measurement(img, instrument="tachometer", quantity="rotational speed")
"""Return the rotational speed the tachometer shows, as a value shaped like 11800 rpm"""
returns 4000 rpm
